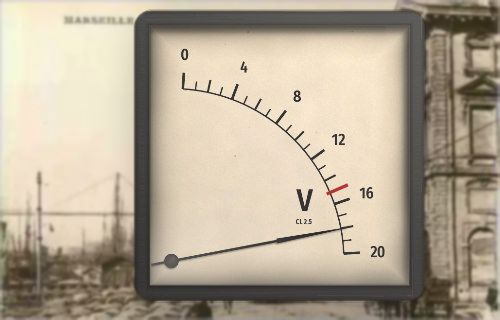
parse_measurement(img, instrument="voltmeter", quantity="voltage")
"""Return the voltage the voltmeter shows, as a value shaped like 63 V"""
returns 18 V
